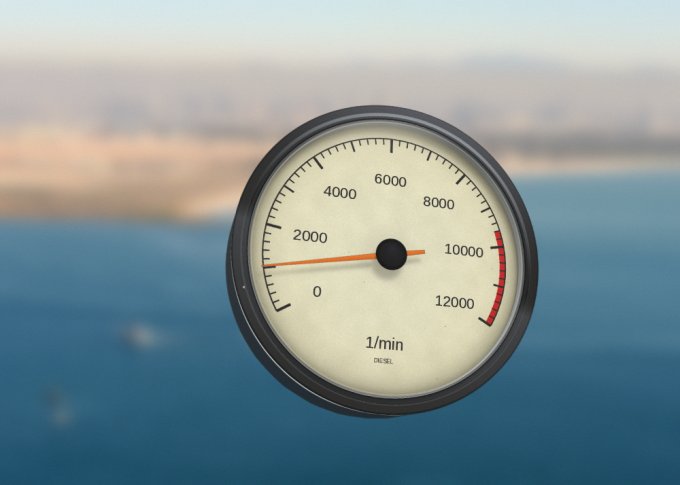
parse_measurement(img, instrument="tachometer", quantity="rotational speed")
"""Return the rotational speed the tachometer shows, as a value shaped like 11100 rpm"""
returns 1000 rpm
